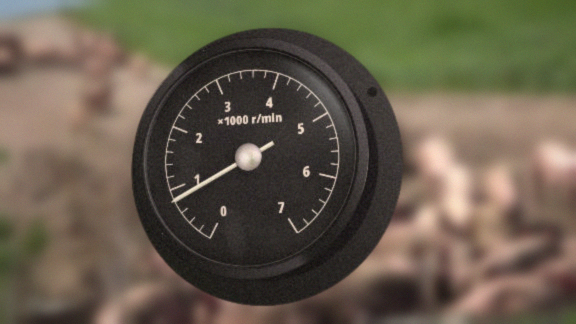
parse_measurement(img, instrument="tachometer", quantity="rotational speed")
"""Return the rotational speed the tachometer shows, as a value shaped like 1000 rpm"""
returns 800 rpm
